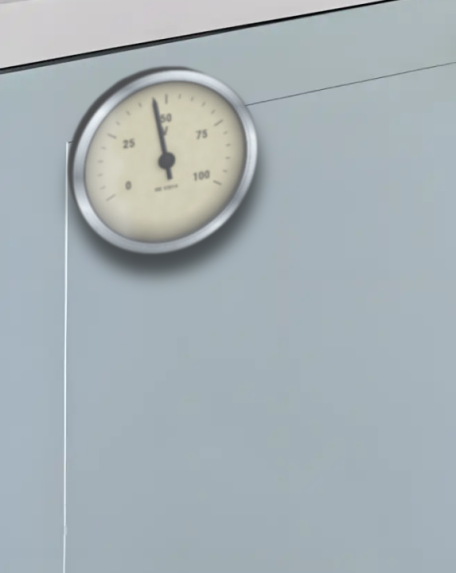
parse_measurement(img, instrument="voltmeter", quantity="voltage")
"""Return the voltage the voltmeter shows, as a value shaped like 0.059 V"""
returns 45 V
